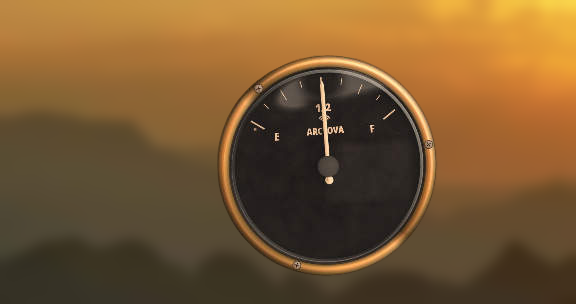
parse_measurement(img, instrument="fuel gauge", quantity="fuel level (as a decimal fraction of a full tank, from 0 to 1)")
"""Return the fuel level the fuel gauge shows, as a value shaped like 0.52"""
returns 0.5
